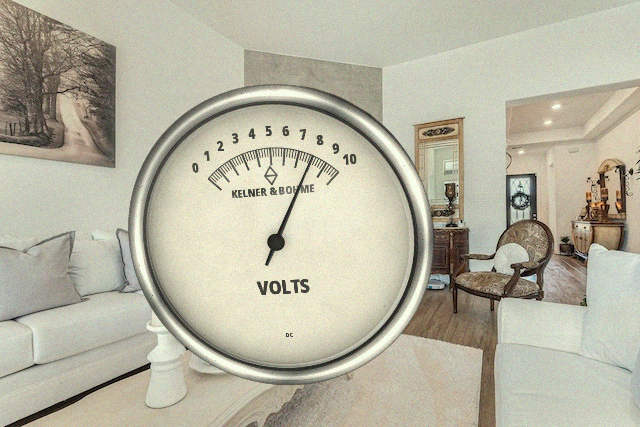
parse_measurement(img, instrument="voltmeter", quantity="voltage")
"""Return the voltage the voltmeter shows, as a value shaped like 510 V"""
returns 8 V
